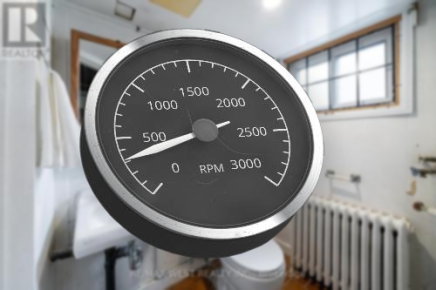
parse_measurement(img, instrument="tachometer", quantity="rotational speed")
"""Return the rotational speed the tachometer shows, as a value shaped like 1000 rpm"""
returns 300 rpm
